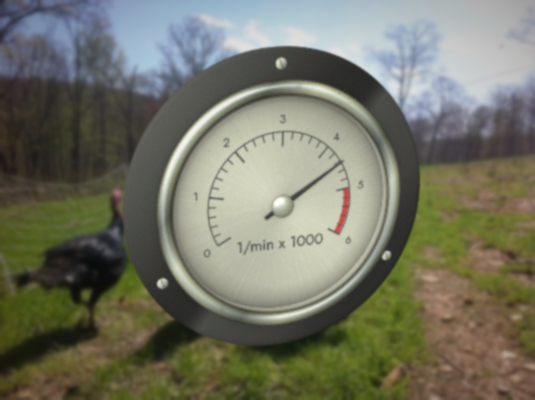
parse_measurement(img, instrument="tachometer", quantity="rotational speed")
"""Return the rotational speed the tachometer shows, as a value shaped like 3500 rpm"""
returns 4400 rpm
